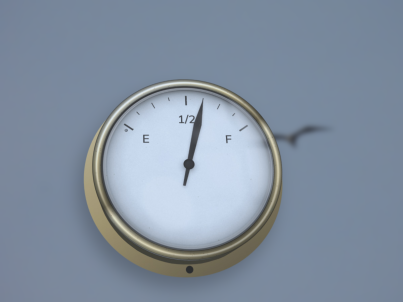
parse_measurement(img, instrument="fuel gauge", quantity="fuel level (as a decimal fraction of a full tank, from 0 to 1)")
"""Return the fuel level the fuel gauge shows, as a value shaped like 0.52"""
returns 0.625
